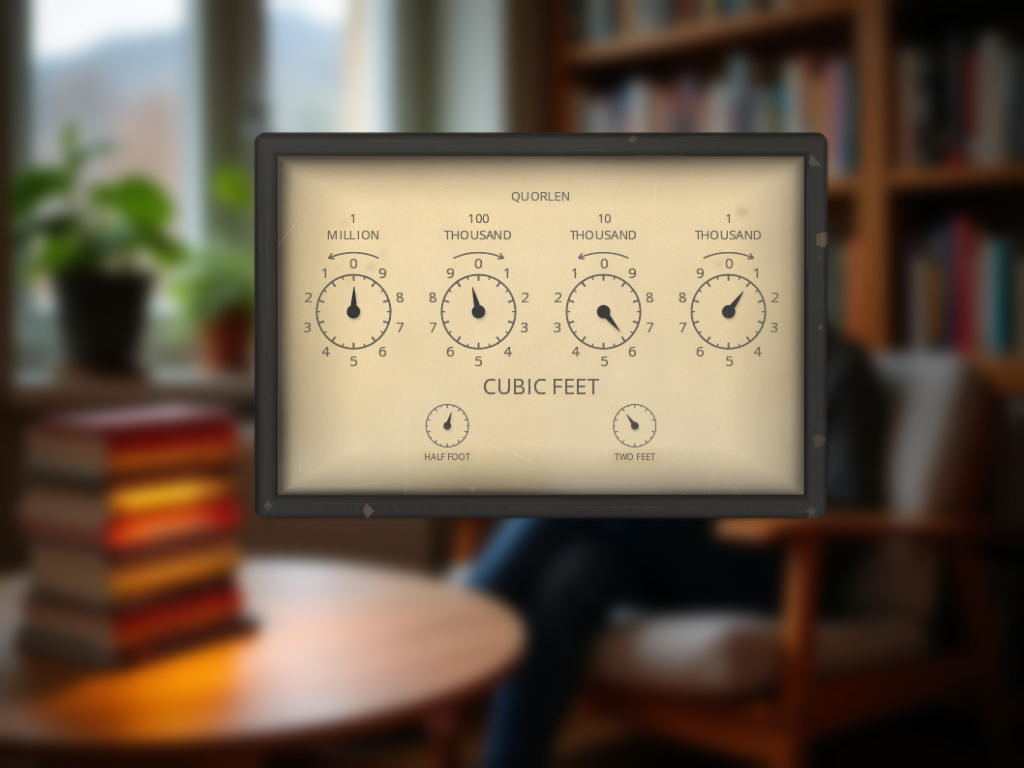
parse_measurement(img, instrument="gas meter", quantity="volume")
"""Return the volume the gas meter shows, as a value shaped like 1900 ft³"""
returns 996100 ft³
